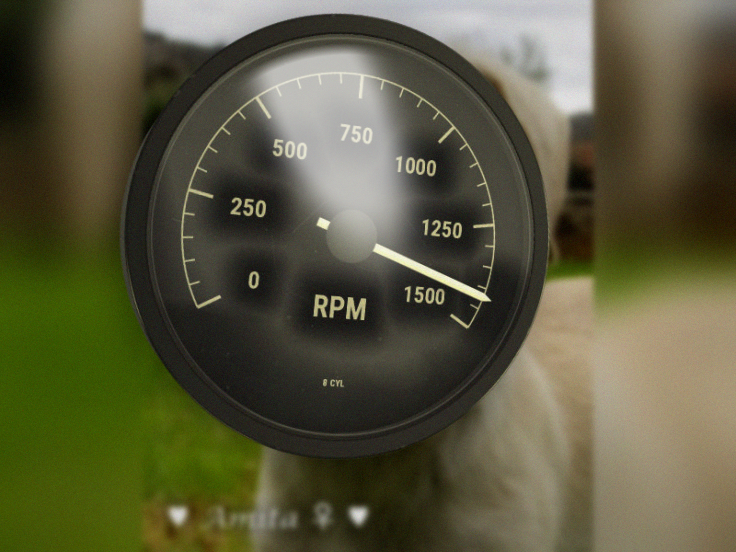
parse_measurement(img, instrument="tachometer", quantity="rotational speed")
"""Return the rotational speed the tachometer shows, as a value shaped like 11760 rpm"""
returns 1425 rpm
